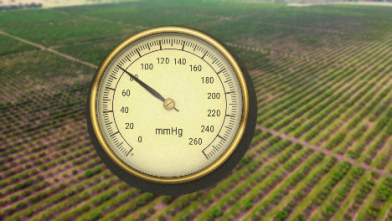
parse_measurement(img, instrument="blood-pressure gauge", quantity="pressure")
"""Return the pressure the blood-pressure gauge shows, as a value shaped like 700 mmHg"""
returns 80 mmHg
